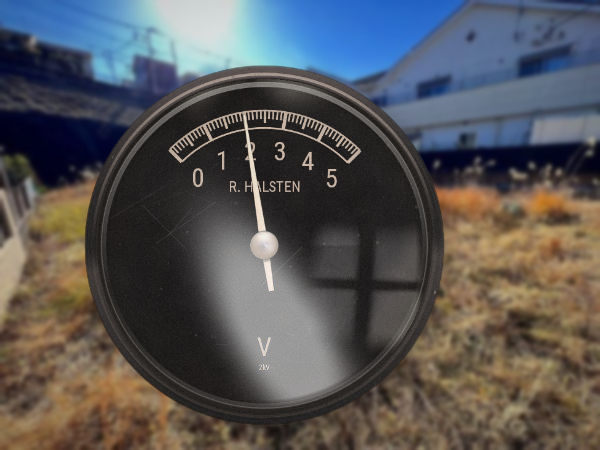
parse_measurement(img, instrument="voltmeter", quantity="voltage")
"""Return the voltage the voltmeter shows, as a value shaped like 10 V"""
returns 2 V
